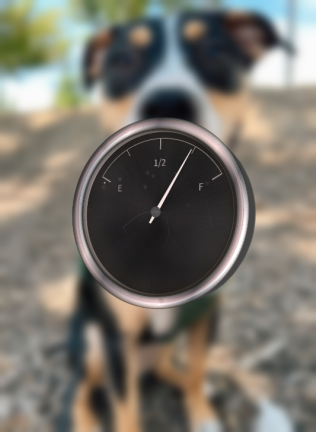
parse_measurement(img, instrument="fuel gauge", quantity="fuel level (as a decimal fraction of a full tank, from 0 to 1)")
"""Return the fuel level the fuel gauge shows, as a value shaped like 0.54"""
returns 0.75
